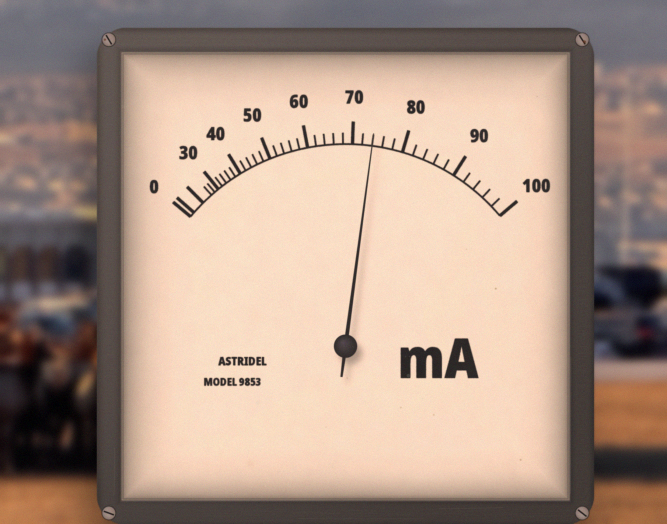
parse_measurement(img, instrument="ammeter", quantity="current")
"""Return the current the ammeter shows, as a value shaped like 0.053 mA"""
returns 74 mA
